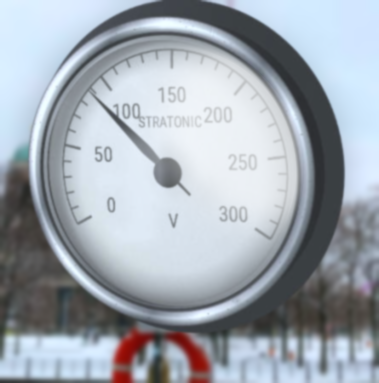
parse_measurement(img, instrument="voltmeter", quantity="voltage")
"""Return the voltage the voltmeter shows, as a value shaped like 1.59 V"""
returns 90 V
